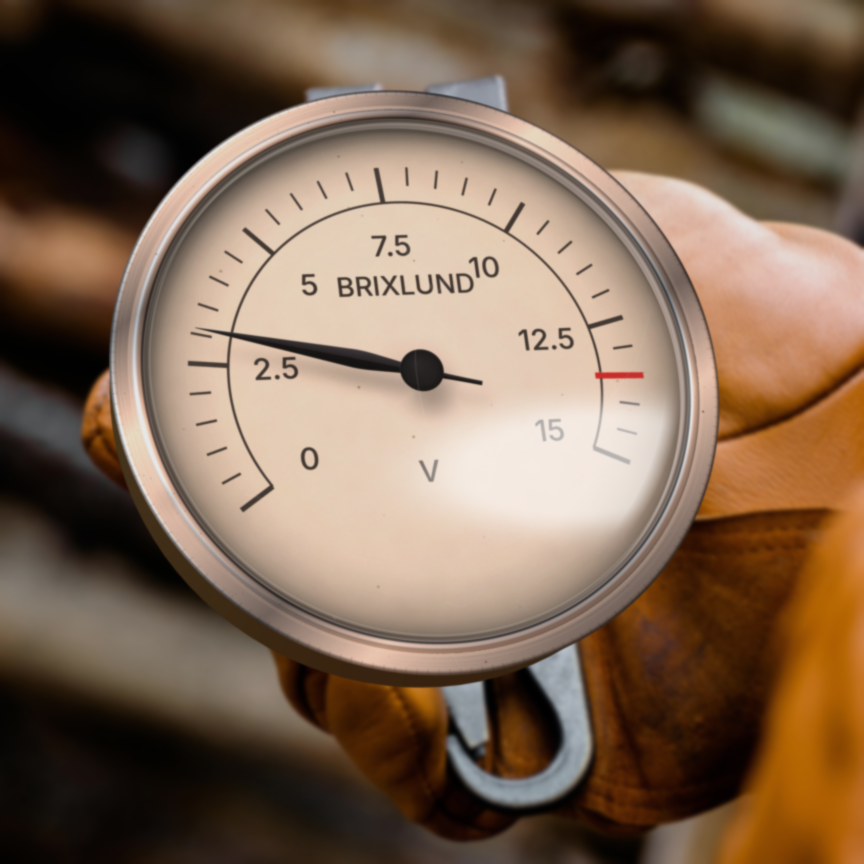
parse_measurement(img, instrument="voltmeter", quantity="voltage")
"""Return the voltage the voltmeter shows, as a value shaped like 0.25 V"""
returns 3 V
